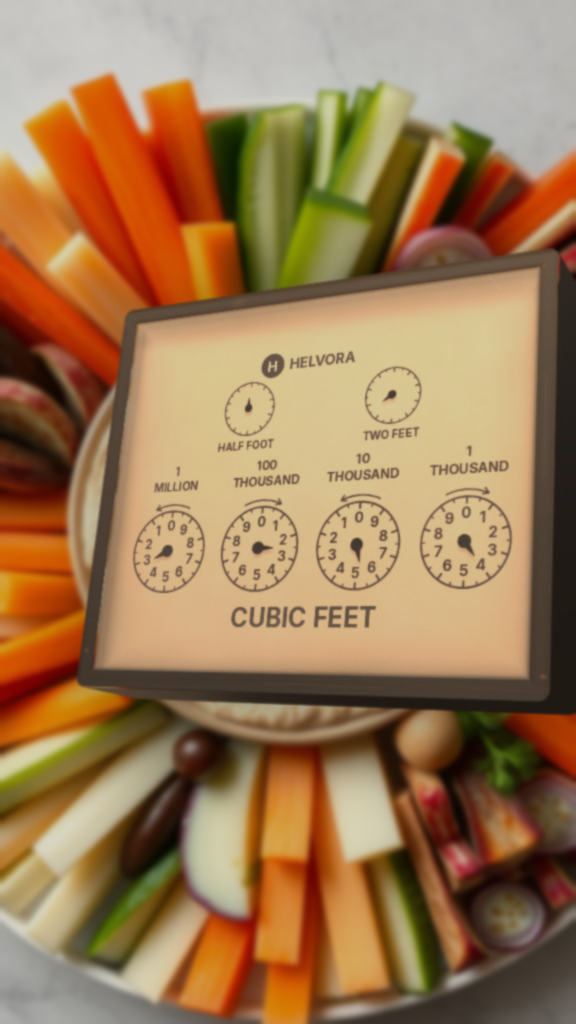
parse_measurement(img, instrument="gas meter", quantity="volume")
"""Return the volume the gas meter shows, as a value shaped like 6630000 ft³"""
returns 325400 ft³
